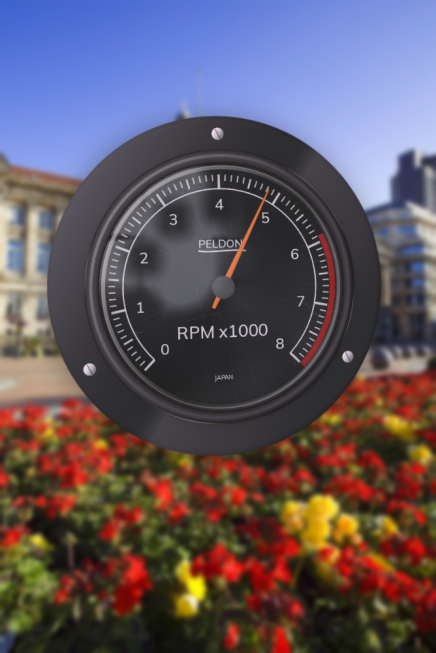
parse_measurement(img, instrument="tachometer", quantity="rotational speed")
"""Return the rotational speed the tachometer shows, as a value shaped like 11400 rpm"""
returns 4800 rpm
